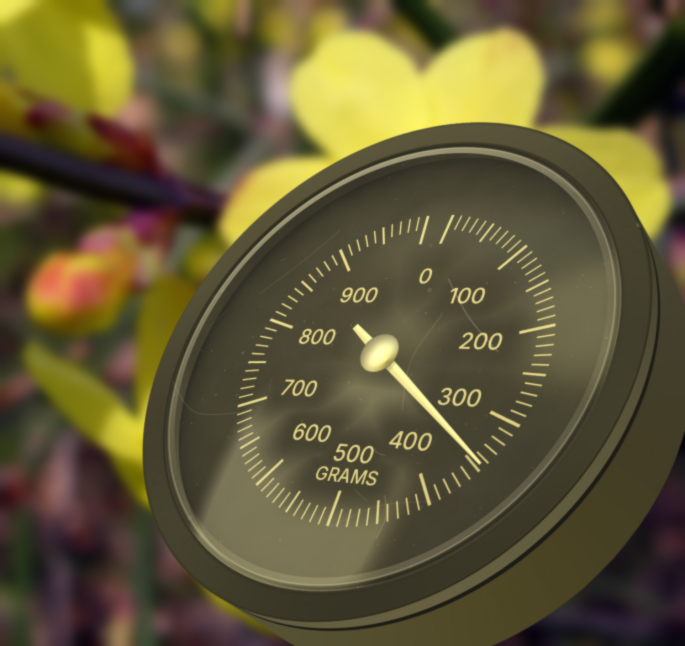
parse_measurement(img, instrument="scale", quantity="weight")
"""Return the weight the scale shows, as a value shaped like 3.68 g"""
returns 345 g
